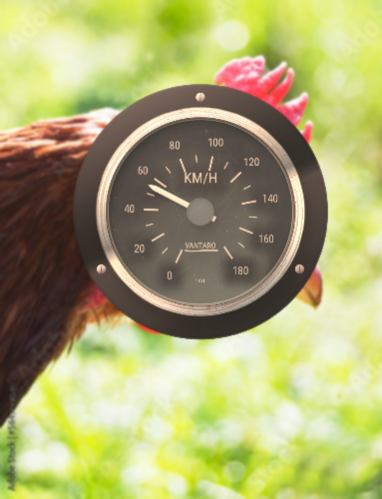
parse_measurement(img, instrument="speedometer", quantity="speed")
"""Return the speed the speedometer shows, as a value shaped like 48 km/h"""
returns 55 km/h
